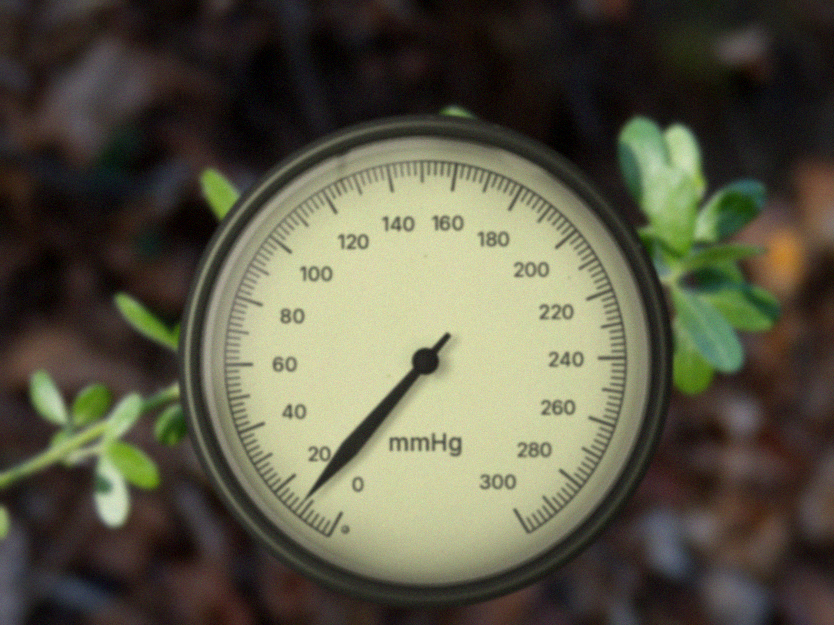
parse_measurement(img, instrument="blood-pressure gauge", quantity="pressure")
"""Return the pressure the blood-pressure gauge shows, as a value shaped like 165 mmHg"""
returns 12 mmHg
